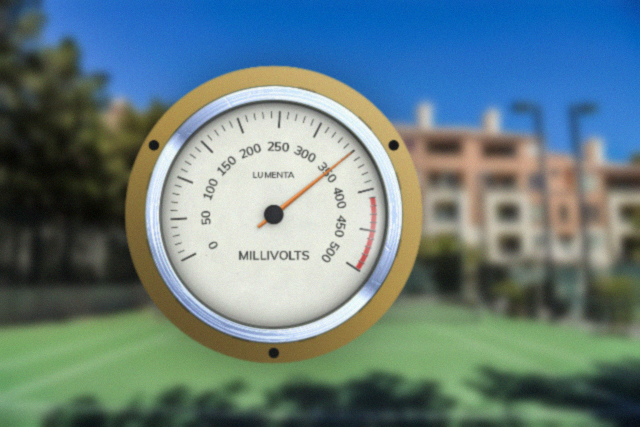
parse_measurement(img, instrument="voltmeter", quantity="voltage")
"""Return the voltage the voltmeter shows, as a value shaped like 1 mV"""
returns 350 mV
